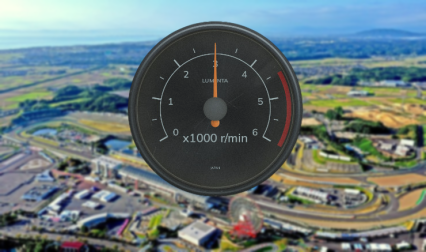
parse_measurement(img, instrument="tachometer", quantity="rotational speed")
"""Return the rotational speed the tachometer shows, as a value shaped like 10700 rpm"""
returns 3000 rpm
